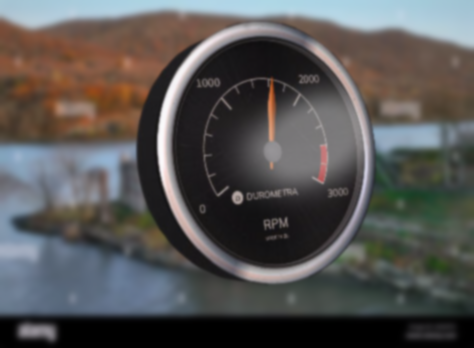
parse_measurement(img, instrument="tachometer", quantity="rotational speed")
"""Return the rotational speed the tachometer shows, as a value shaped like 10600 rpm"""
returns 1600 rpm
